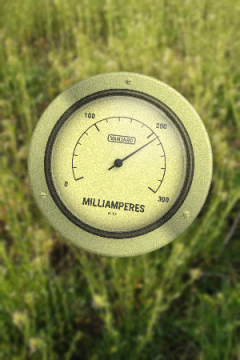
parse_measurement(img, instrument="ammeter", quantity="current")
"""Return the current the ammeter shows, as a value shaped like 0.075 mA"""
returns 210 mA
